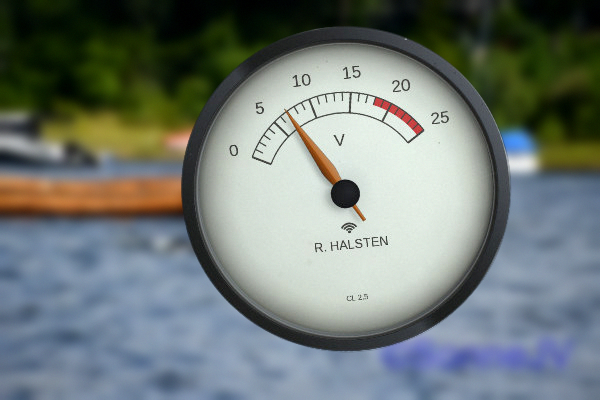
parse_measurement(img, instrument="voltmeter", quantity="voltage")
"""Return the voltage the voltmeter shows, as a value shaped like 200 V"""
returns 7 V
